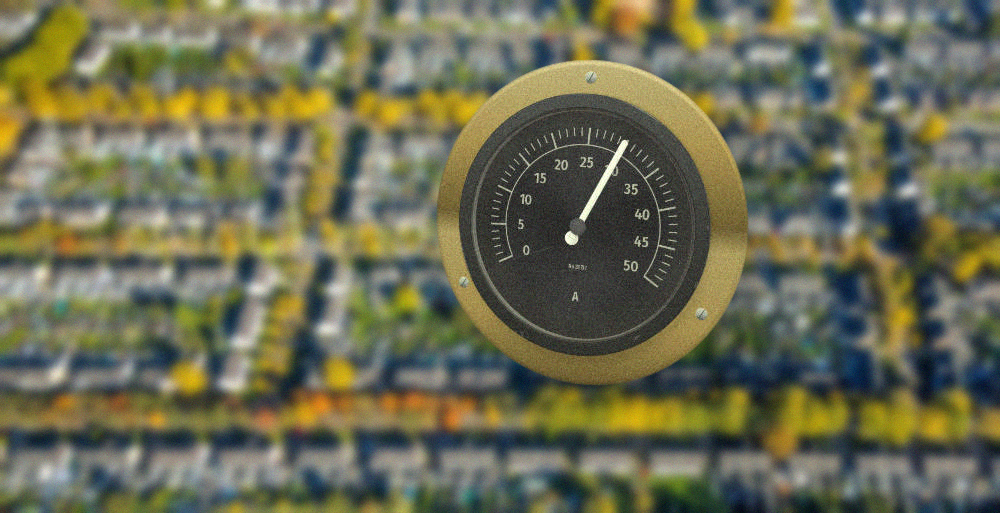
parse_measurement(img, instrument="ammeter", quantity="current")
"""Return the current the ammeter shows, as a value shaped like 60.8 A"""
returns 30 A
